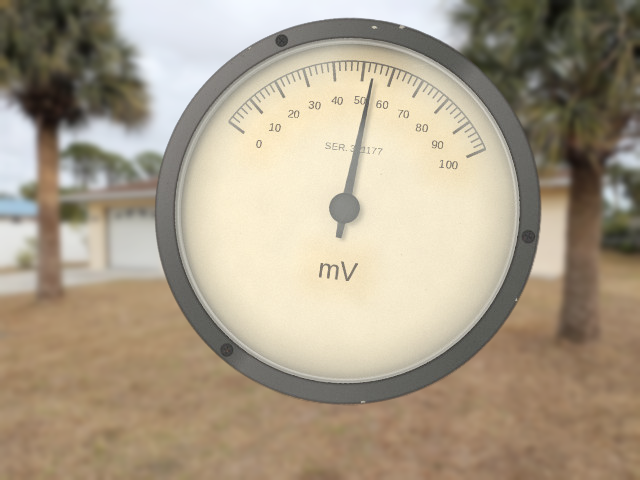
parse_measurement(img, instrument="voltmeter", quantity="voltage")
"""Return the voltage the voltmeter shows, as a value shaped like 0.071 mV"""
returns 54 mV
